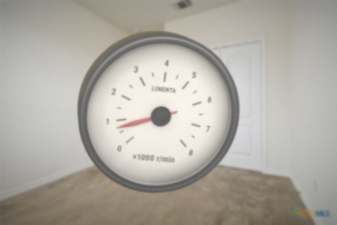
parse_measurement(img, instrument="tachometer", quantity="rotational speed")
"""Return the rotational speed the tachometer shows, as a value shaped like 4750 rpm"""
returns 750 rpm
